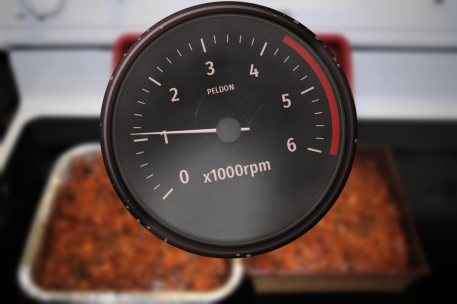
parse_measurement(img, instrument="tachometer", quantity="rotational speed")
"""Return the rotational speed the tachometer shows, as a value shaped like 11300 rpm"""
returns 1100 rpm
